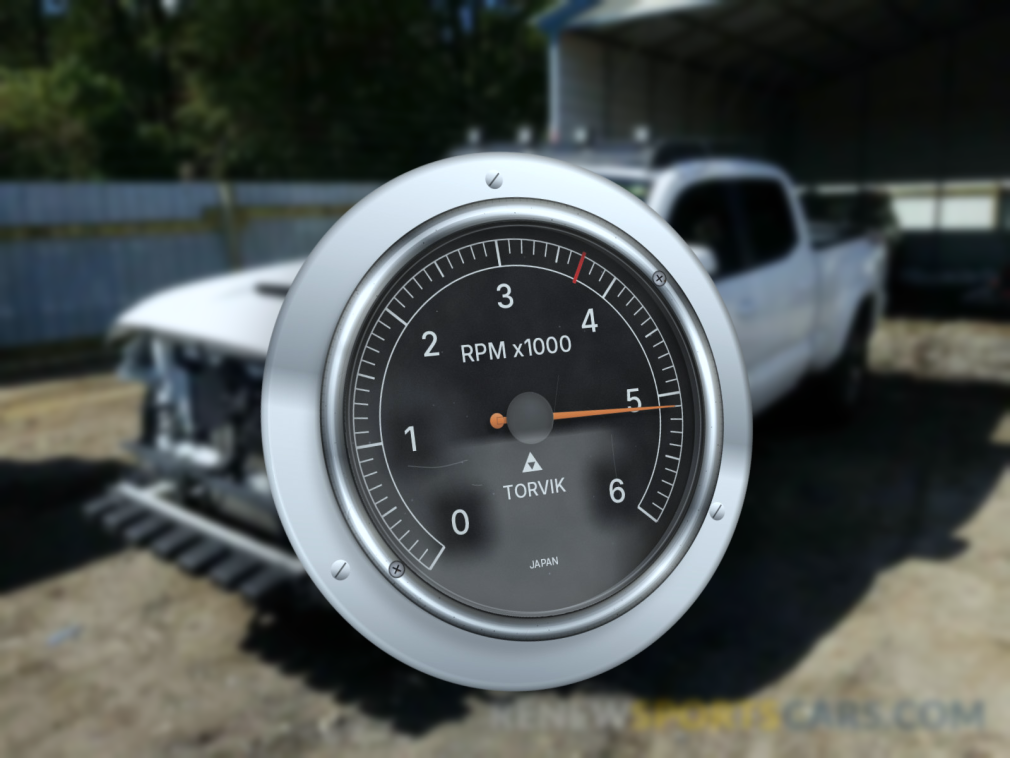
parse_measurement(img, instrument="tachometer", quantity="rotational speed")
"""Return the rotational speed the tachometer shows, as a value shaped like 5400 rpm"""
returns 5100 rpm
